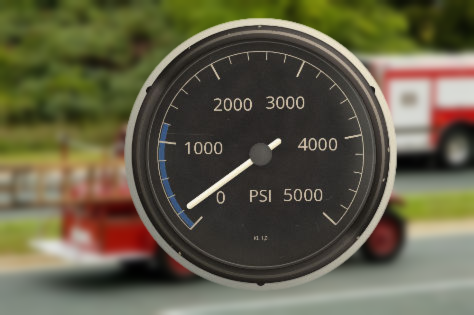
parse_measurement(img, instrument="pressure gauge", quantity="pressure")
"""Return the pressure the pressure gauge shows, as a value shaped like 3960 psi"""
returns 200 psi
